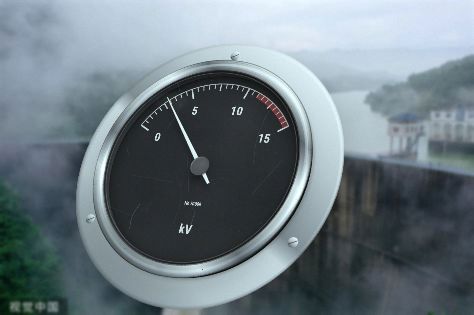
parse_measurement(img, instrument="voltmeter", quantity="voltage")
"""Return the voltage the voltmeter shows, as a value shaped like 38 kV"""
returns 3 kV
